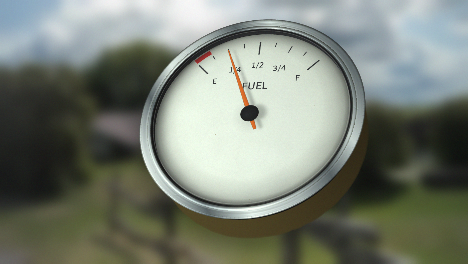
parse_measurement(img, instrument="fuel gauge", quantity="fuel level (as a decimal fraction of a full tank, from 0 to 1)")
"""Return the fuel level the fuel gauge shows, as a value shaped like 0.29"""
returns 0.25
